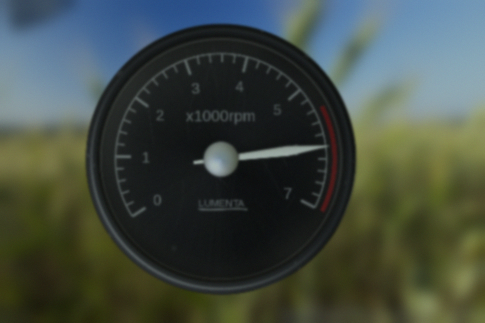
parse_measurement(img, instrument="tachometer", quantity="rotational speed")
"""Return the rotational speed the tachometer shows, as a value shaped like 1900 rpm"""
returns 6000 rpm
